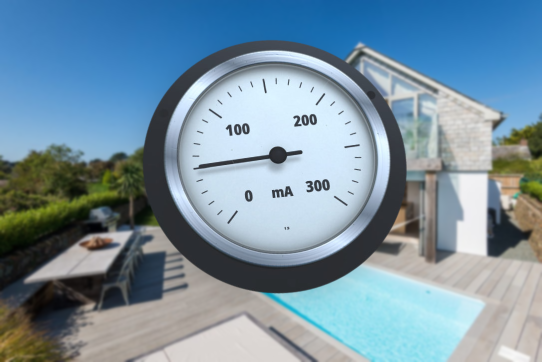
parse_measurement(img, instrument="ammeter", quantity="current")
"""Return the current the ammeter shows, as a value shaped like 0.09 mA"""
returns 50 mA
